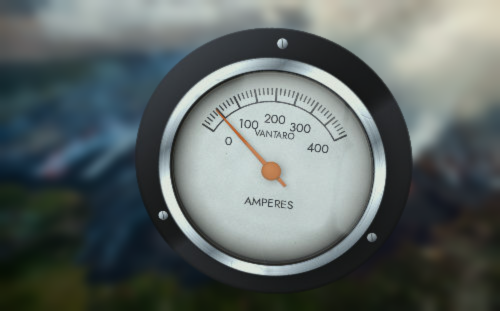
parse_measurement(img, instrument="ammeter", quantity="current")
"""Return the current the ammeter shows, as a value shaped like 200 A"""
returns 50 A
